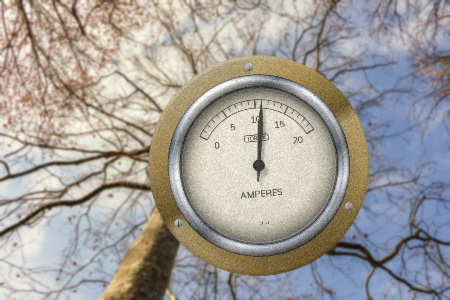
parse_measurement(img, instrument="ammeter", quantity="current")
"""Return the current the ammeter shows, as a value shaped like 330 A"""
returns 11 A
